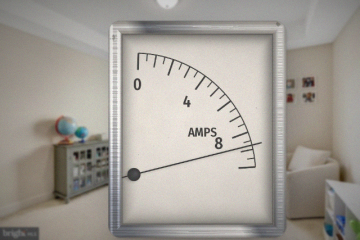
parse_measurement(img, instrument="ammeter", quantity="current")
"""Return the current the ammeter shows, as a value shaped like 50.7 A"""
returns 8.75 A
